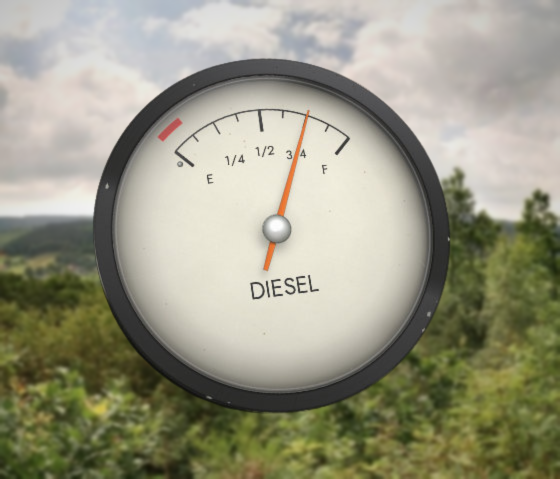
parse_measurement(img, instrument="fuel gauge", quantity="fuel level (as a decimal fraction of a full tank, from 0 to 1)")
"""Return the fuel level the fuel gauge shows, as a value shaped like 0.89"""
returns 0.75
